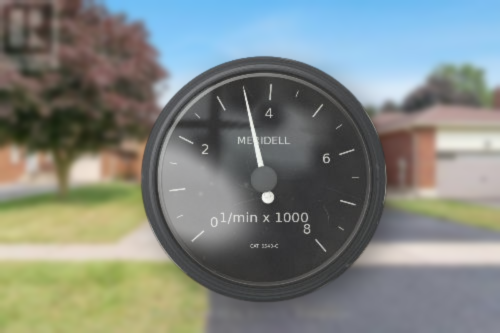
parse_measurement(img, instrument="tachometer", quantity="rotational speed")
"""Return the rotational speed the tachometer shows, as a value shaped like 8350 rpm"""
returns 3500 rpm
